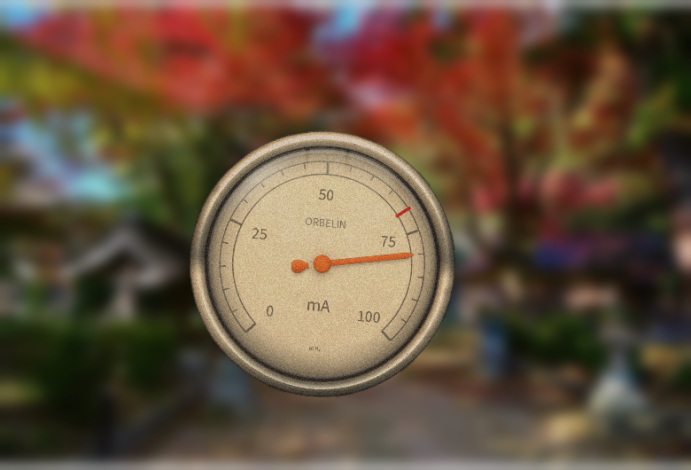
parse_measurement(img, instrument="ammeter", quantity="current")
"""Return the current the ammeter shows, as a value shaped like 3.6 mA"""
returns 80 mA
